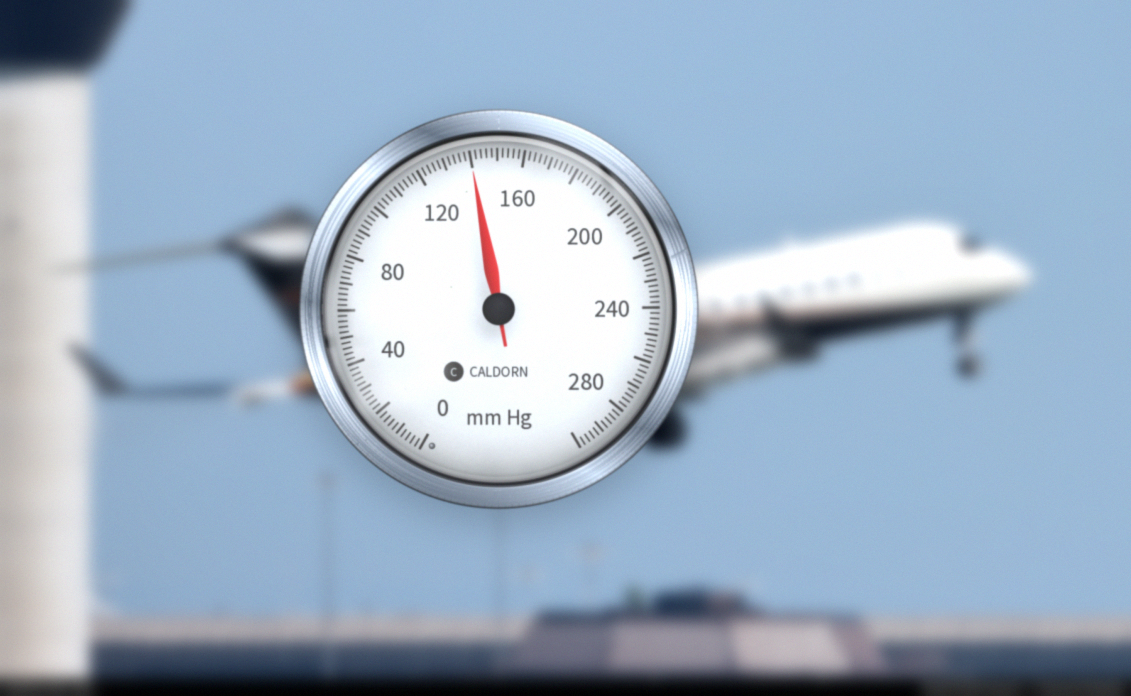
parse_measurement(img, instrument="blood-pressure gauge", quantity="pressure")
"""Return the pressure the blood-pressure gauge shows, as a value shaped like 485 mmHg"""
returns 140 mmHg
